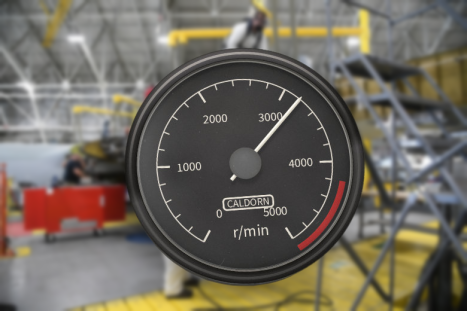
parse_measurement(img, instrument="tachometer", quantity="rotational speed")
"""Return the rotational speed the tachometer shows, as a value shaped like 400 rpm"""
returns 3200 rpm
